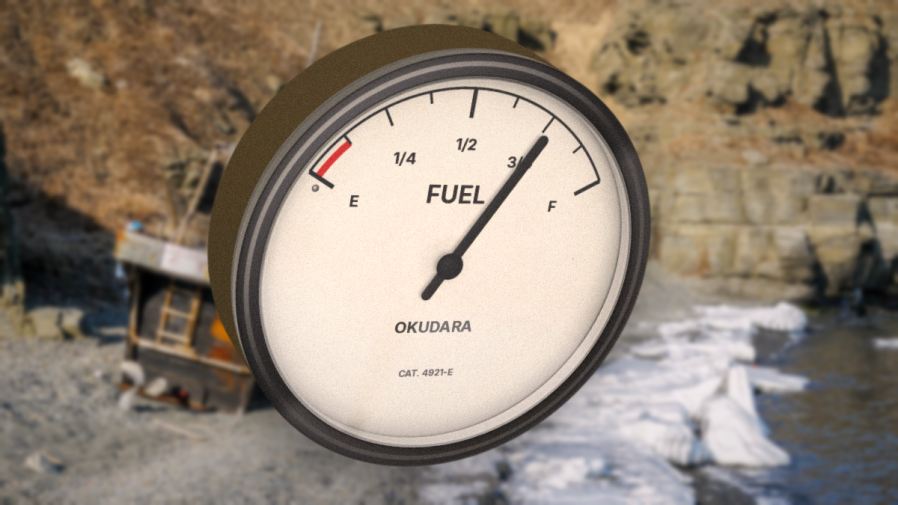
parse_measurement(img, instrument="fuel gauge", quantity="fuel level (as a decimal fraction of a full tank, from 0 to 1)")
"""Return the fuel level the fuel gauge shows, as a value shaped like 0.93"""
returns 0.75
